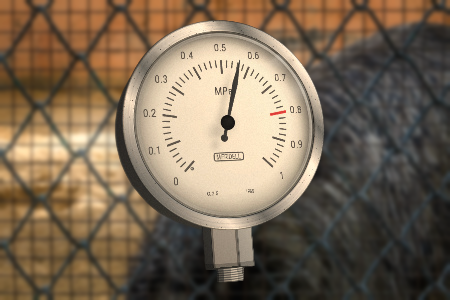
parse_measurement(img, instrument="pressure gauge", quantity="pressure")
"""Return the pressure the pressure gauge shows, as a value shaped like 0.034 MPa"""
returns 0.56 MPa
